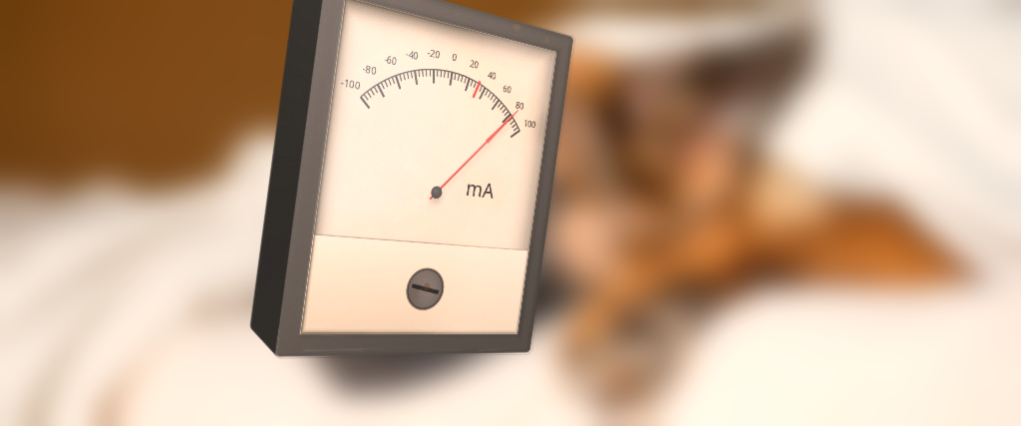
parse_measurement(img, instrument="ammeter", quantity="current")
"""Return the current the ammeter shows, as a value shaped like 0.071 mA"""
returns 80 mA
